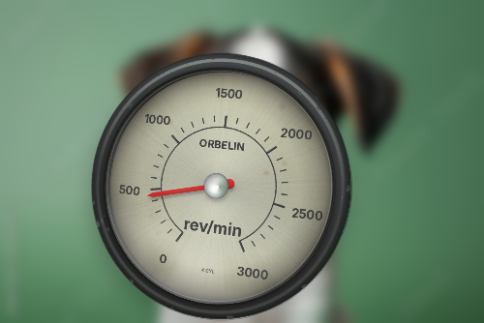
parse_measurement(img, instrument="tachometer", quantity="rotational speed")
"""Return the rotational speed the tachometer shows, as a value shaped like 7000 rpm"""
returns 450 rpm
